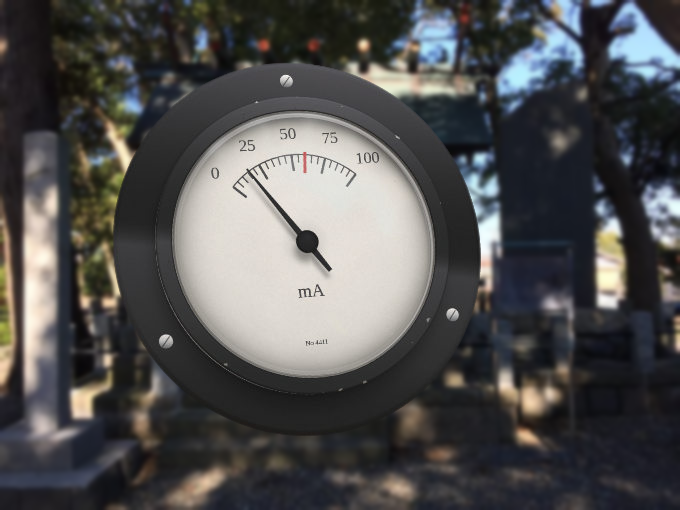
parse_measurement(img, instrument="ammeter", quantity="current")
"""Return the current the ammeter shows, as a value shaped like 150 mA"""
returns 15 mA
